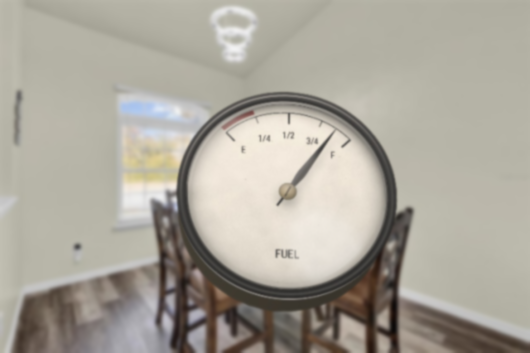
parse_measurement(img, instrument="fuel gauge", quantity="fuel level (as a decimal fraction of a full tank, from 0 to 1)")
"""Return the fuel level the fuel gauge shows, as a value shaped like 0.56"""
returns 0.875
